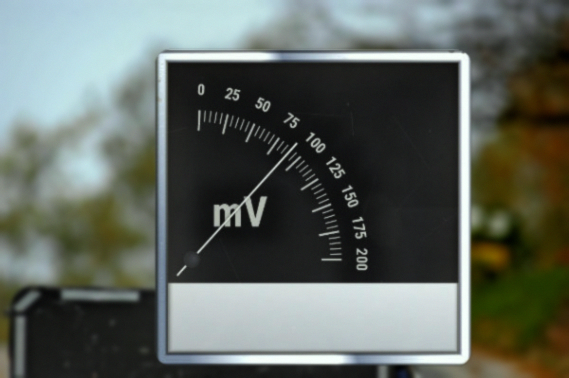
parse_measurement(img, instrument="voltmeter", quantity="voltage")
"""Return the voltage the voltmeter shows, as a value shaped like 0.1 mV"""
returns 90 mV
